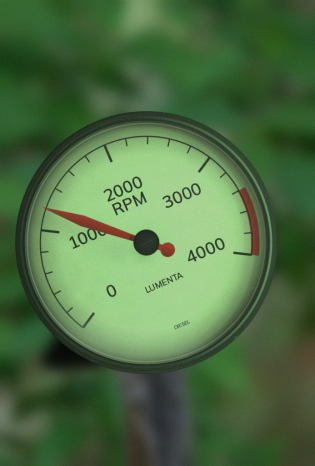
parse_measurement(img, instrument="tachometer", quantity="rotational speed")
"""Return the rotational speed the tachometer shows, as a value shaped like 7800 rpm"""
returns 1200 rpm
